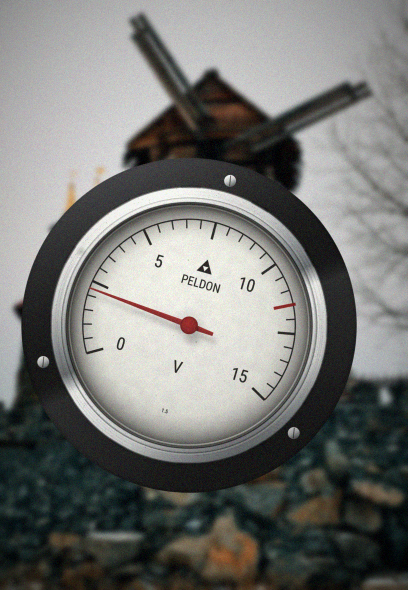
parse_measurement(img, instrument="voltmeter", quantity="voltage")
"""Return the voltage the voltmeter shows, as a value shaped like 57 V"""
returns 2.25 V
